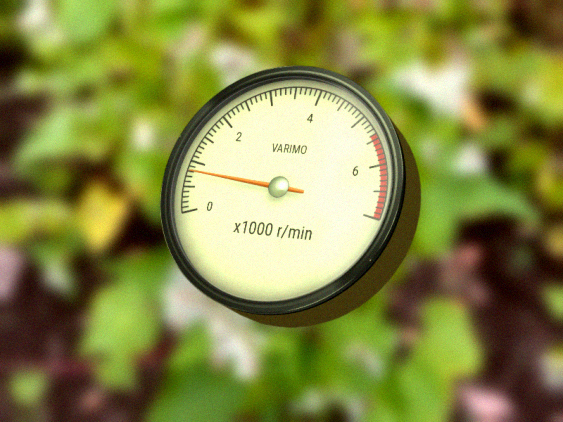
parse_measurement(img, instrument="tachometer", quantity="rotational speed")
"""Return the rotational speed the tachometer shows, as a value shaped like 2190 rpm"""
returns 800 rpm
